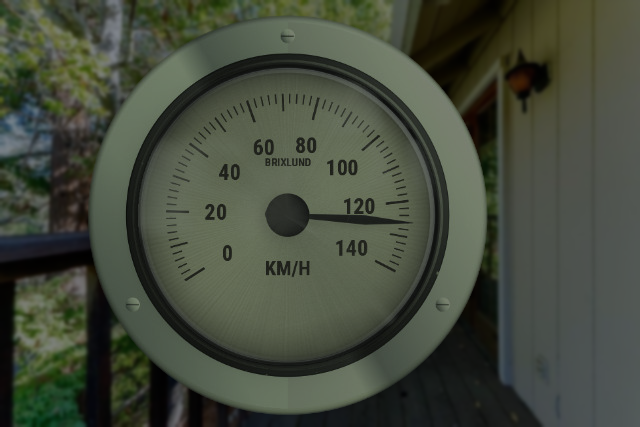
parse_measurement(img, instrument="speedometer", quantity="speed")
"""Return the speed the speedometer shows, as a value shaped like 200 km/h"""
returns 126 km/h
